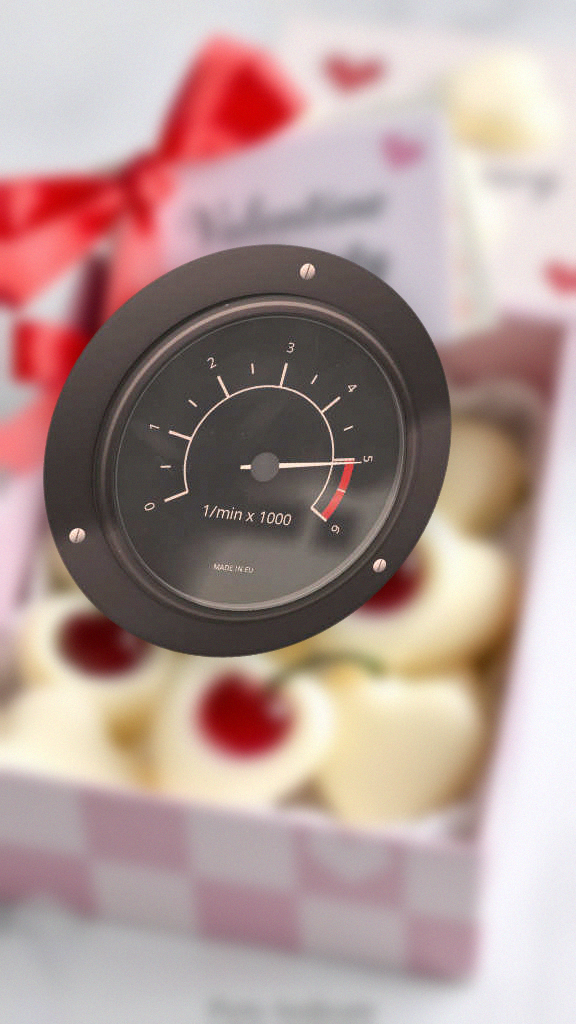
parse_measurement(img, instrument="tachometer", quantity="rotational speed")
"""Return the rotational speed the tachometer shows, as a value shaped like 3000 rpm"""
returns 5000 rpm
